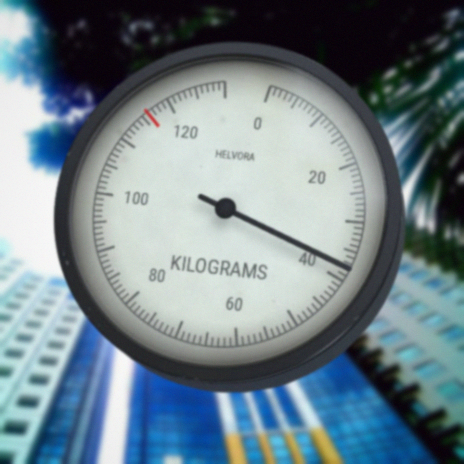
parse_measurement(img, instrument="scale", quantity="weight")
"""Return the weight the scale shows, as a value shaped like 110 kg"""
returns 38 kg
